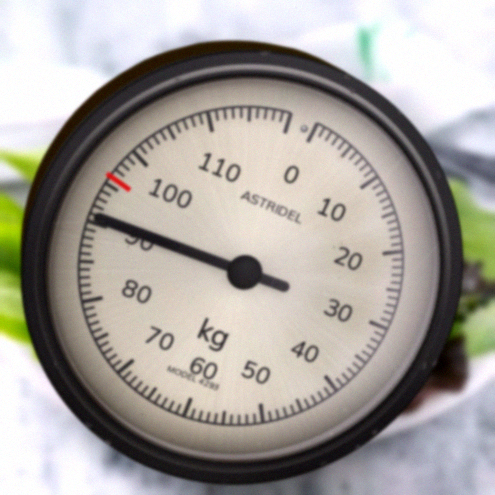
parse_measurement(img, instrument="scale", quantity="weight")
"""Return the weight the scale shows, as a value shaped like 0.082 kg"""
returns 91 kg
